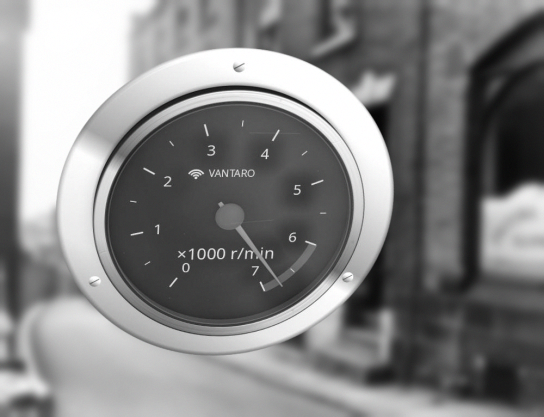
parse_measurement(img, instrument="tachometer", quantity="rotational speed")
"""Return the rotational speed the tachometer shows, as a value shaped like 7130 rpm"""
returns 6750 rpm
